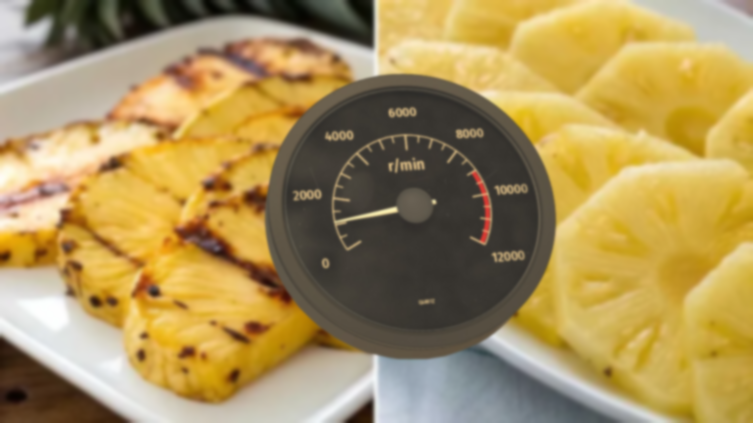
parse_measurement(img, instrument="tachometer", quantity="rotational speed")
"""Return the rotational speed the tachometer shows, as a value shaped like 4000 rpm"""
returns 1000 rpm
